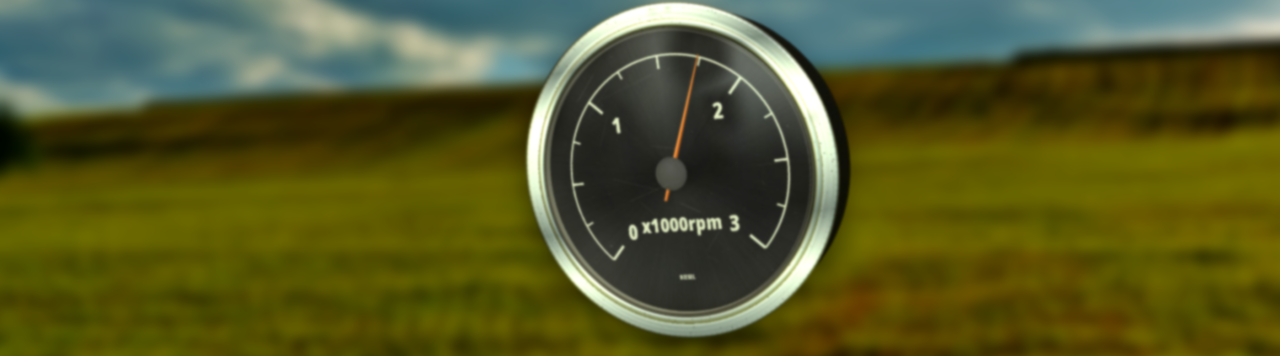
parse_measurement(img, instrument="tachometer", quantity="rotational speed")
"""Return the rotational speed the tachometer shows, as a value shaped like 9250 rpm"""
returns 1750 rpm
